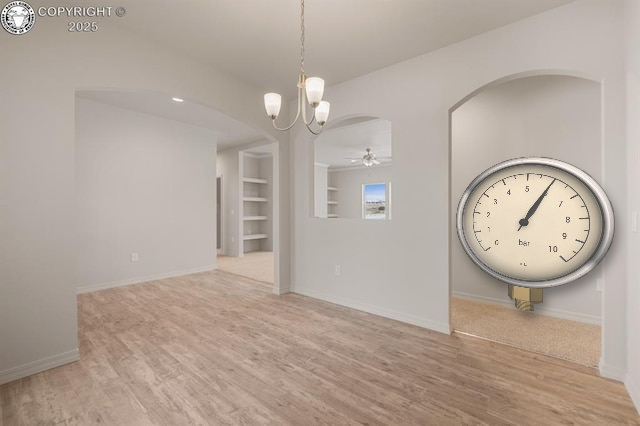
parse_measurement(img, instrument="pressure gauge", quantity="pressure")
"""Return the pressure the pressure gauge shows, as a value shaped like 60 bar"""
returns 6 bar
